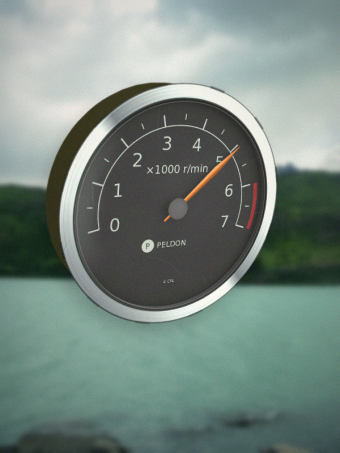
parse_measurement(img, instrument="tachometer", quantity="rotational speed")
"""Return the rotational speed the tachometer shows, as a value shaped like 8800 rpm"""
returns 5000 rpm
